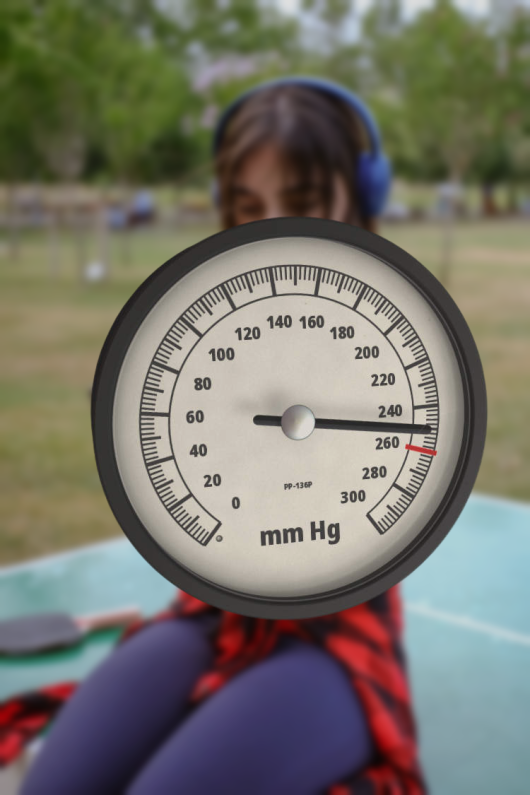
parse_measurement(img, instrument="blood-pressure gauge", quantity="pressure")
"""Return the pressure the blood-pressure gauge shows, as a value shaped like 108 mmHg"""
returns 250 mmHg
